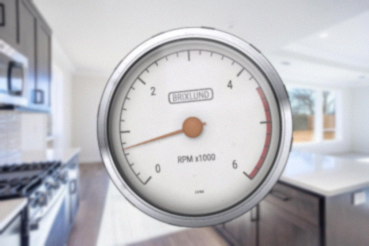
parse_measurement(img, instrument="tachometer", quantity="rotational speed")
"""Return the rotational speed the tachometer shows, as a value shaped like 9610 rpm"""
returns 700 rpm
